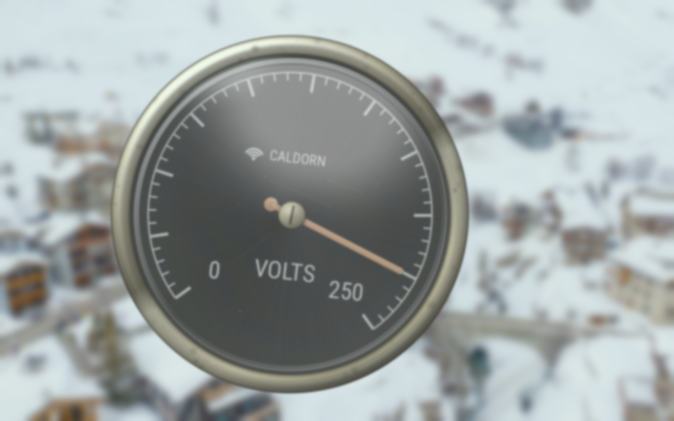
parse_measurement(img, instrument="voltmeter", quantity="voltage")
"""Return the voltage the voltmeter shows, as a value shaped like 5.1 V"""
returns 225 V
